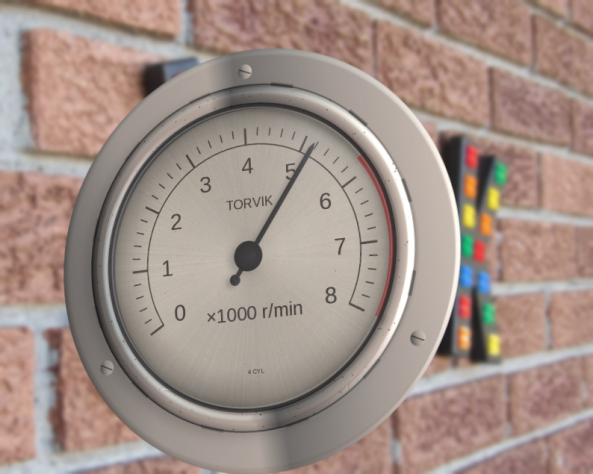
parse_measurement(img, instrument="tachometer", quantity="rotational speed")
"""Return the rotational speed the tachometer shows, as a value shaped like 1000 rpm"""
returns 5200 rpm
